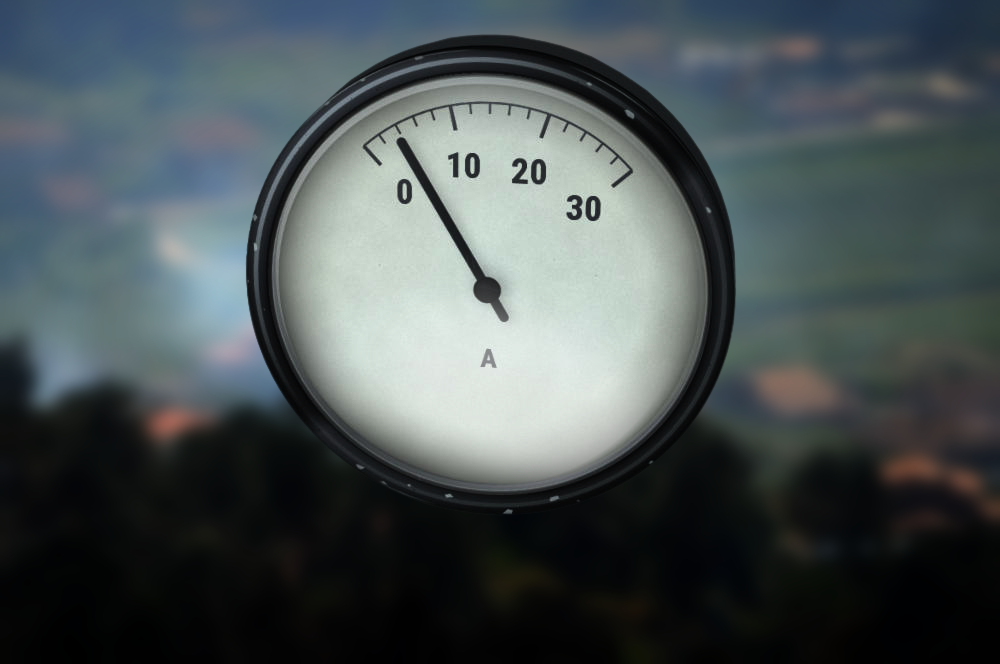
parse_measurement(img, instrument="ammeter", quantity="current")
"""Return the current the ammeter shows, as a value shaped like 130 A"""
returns 4 A
